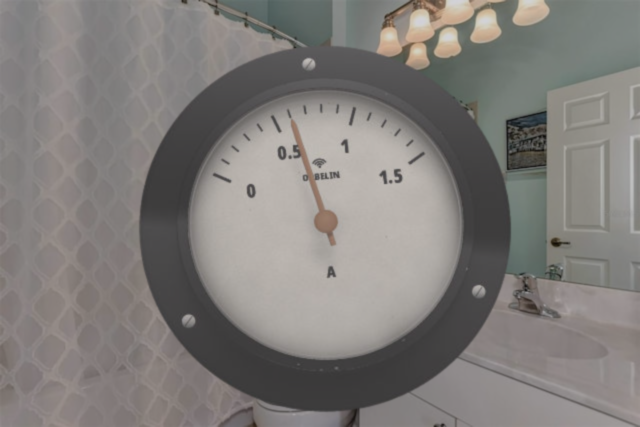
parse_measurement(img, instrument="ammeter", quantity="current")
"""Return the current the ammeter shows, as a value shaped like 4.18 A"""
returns 0.6 A
